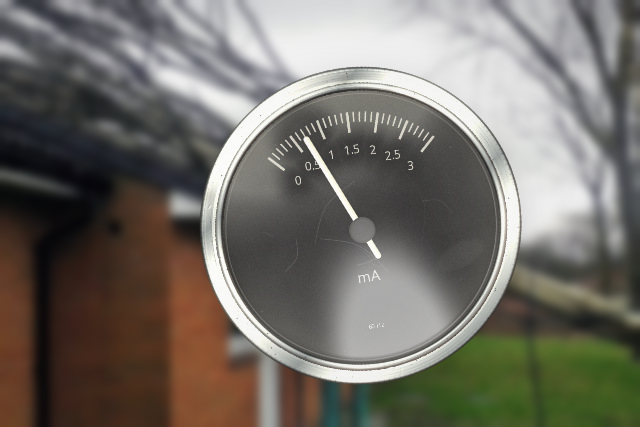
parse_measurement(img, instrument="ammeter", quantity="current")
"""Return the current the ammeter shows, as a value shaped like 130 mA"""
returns 0.7 mA
